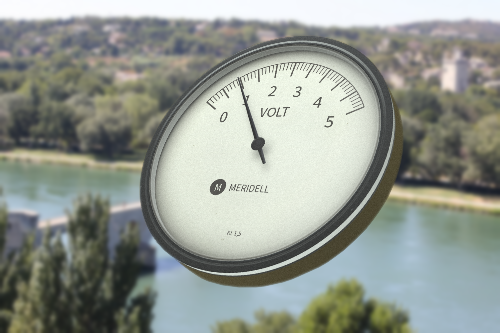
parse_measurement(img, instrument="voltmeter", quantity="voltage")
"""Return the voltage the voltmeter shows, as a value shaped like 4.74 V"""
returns 1 V
